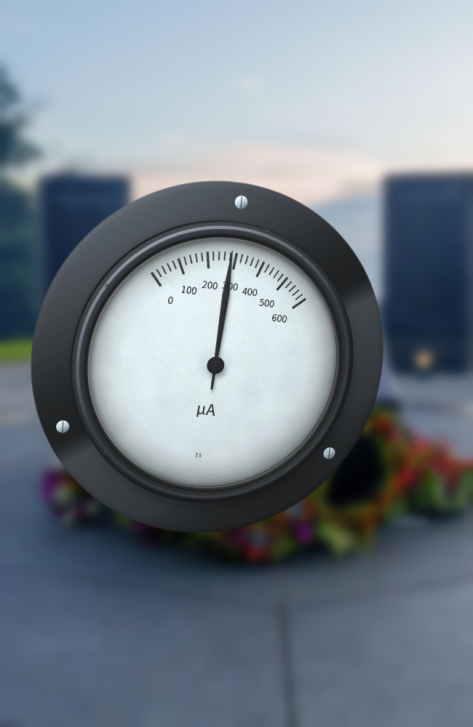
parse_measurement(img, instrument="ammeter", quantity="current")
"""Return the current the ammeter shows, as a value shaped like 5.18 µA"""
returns 280 µA
